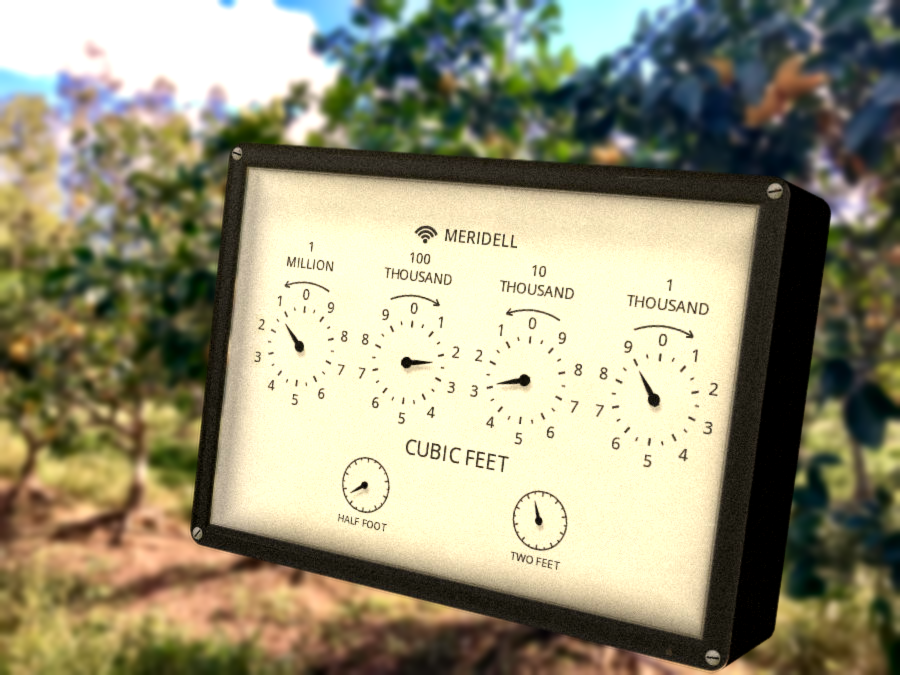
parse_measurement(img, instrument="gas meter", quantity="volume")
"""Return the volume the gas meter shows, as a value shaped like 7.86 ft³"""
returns 122900 ft³
